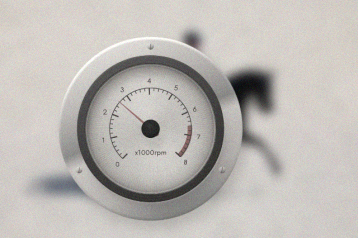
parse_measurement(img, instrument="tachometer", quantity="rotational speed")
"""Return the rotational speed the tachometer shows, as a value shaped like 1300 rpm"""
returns 2600 rpm
